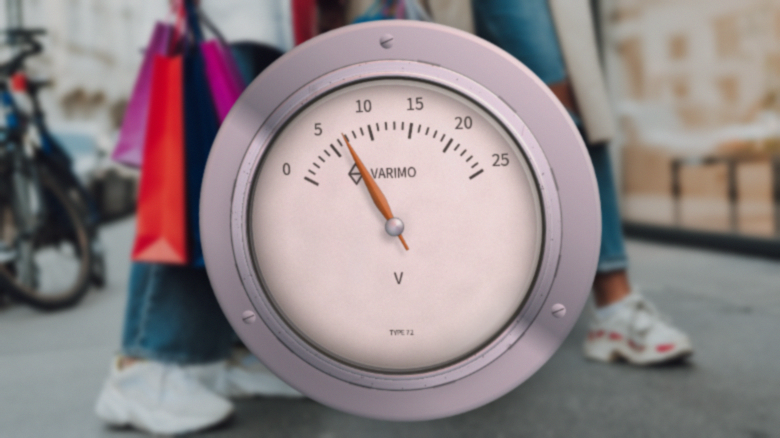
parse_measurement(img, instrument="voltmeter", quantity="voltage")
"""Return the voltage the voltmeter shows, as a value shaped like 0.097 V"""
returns 7 V
